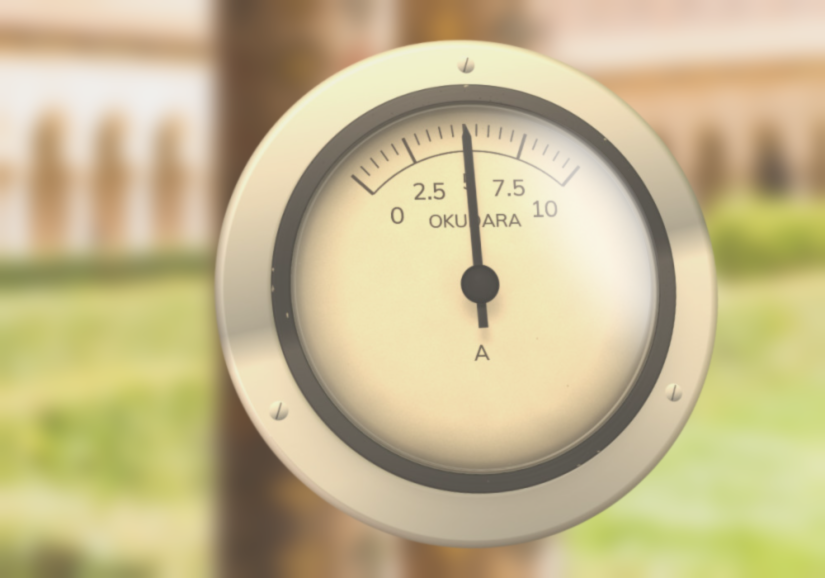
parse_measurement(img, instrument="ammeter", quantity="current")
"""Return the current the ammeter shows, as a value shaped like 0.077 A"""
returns 5 A
